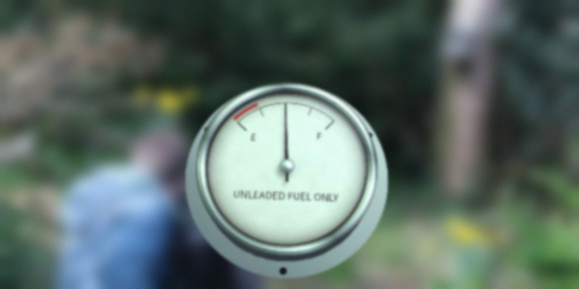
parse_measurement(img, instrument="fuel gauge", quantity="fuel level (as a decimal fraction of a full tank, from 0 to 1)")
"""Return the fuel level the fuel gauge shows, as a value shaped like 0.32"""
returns 0.5
